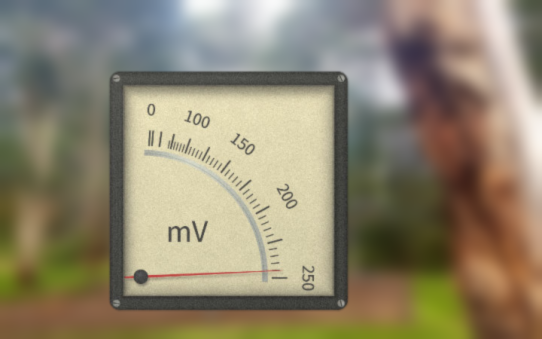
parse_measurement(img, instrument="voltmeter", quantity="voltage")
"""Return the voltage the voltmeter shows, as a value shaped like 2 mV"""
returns 245 mV
